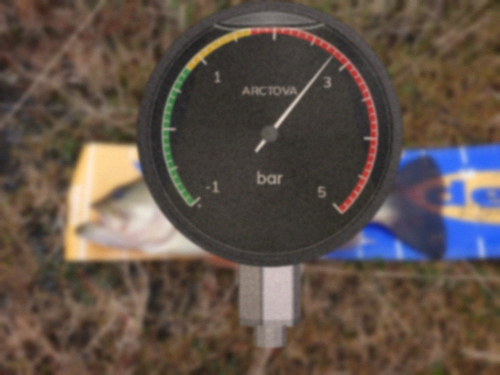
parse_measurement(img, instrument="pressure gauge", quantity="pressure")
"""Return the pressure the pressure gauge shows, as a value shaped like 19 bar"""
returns 2.8 bar
